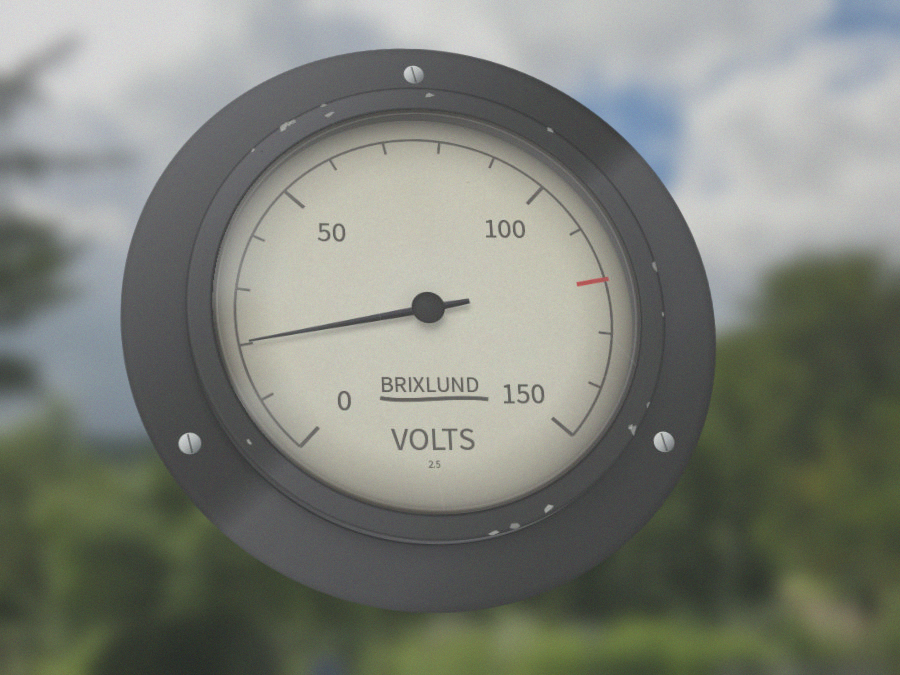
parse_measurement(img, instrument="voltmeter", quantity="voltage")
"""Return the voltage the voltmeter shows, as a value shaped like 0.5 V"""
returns 20 V
